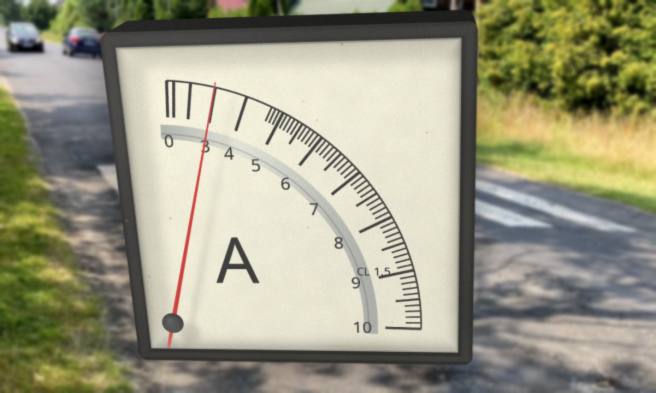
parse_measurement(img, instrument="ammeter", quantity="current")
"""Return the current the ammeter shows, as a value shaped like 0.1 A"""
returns 3 A
